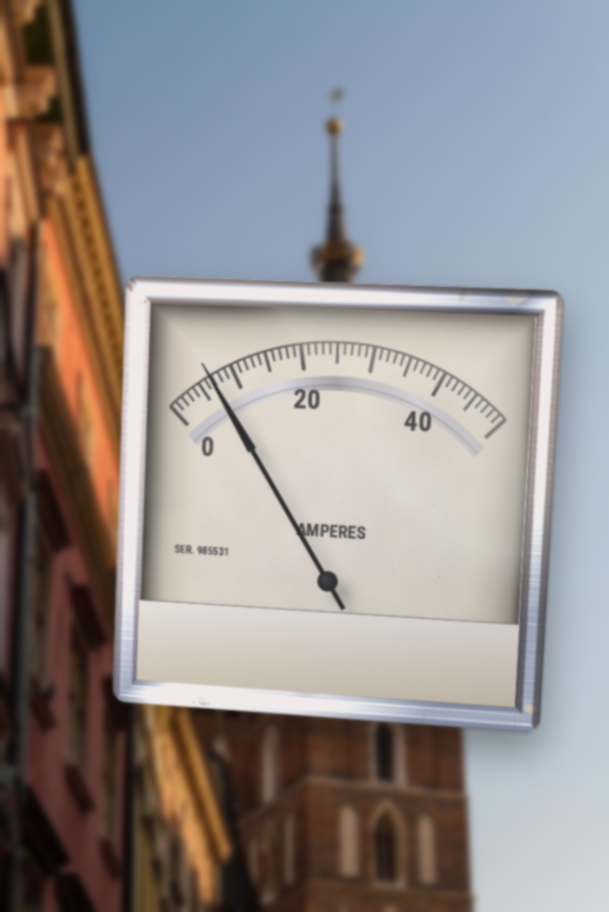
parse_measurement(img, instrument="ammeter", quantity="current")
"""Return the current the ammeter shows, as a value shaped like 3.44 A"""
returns 7 A
